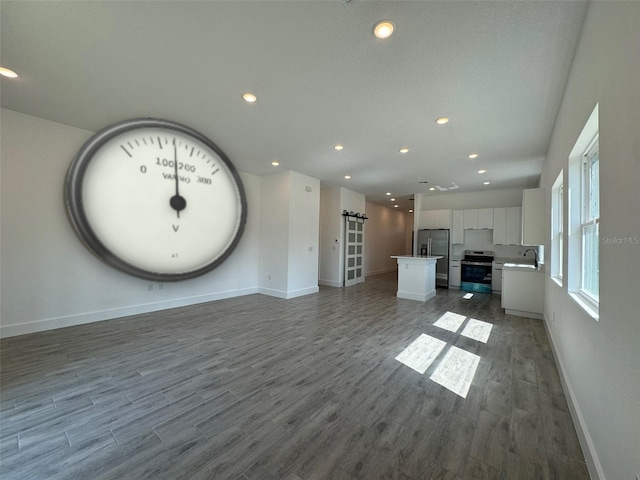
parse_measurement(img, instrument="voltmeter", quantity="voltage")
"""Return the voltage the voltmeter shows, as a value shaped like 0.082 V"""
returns 140 V
